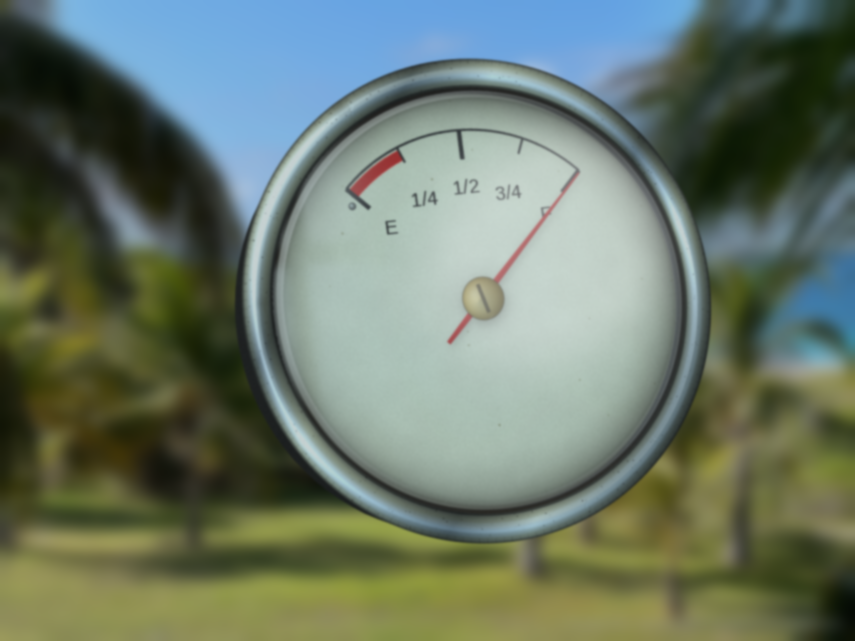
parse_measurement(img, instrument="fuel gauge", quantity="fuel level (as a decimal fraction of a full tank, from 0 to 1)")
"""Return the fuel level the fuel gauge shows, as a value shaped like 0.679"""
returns 1
